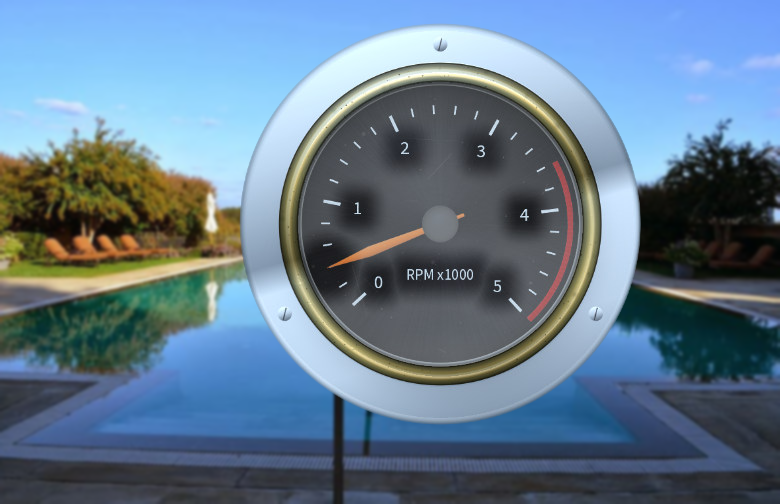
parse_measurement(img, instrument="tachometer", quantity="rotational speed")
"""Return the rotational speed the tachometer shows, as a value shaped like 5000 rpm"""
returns 400 rpm
